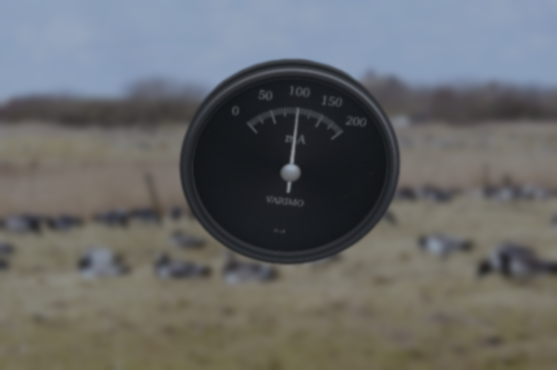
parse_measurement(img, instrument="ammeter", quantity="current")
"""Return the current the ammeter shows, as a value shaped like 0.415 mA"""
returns 100 mA
